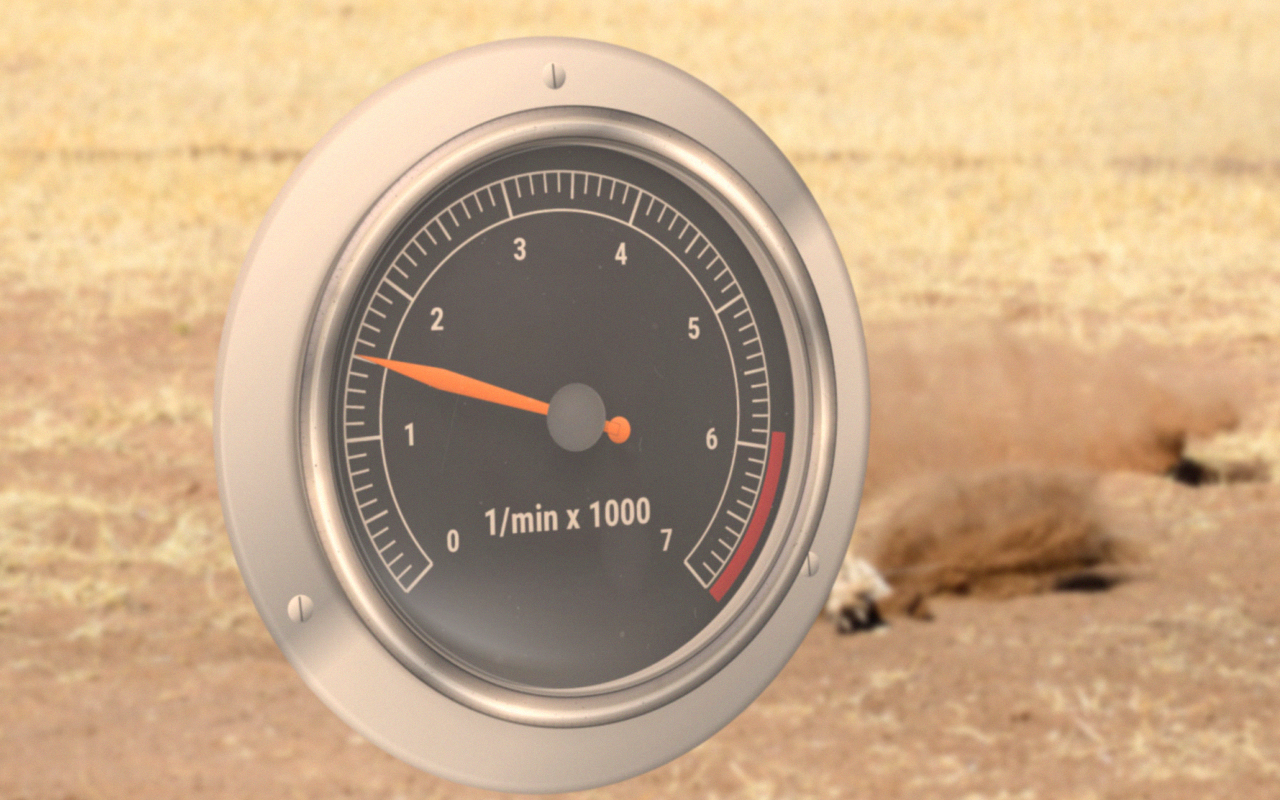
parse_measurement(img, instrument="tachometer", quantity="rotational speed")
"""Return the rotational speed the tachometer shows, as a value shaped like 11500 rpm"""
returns 1500 rpm
